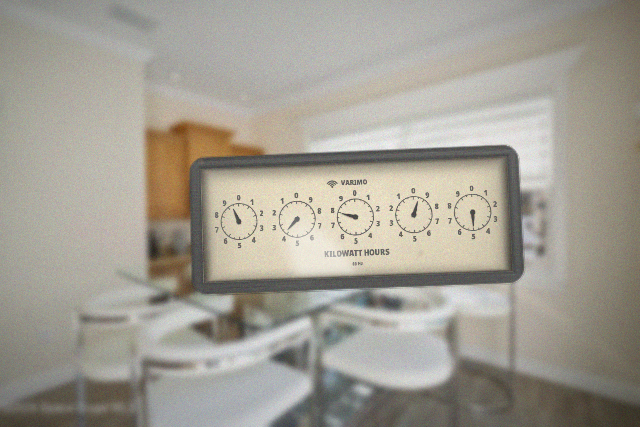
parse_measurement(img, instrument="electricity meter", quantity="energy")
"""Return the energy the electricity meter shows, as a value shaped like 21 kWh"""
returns 93795 kWh
